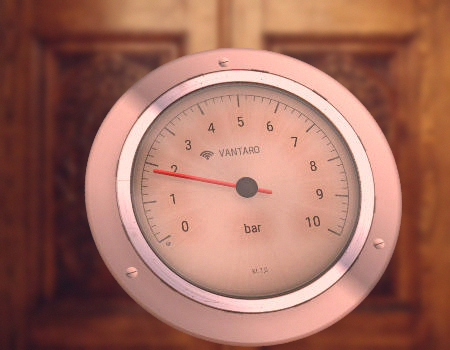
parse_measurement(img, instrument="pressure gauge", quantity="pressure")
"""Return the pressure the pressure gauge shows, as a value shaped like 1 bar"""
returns 1.8 bar
